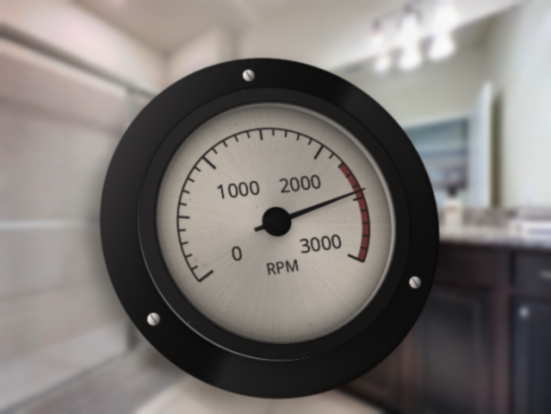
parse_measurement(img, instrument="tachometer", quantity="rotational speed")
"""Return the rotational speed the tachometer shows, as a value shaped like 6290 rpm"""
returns 2450 rpm
